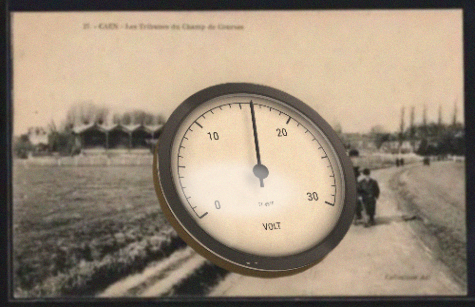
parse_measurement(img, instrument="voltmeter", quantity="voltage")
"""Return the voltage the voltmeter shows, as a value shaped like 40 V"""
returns 16 V
